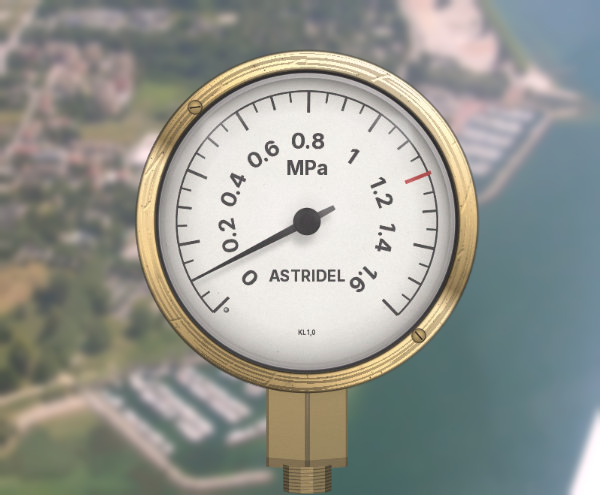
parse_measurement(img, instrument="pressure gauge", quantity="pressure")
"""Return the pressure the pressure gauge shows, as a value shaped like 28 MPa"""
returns 0.1 MPa
